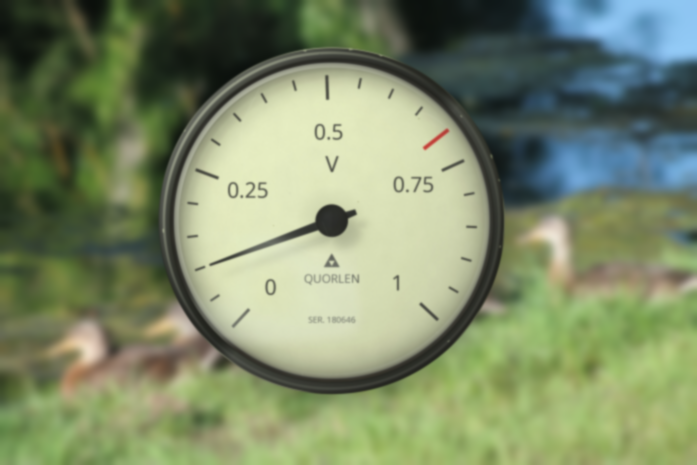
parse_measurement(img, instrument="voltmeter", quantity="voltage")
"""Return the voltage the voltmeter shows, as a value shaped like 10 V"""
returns 0.1 V
